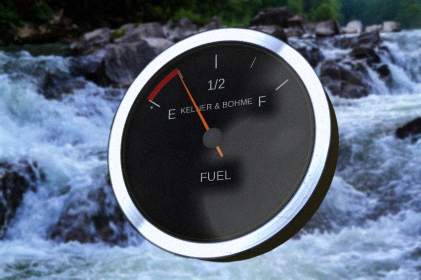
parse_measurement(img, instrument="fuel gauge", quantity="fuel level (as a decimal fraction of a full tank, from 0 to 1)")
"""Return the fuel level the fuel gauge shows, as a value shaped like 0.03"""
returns 0.25
